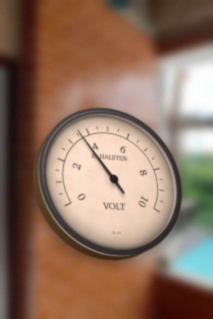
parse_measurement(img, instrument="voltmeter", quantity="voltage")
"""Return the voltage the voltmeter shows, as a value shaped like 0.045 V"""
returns 3.5 V
